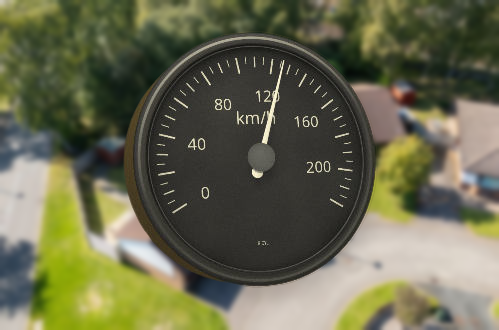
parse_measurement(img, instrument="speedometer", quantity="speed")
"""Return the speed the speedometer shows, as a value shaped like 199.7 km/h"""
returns 125 km/h
